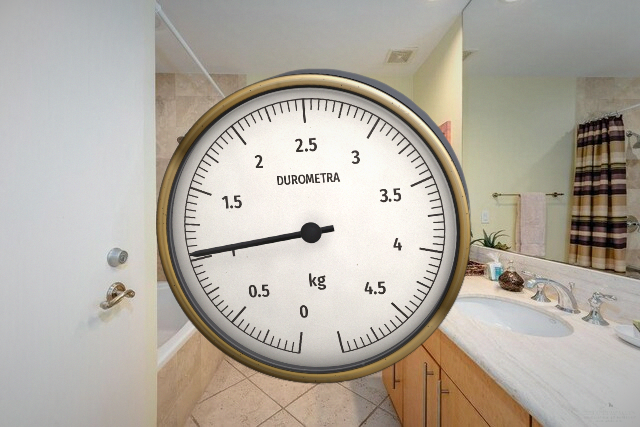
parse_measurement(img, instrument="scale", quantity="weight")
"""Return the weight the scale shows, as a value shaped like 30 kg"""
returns 1.05 kg
